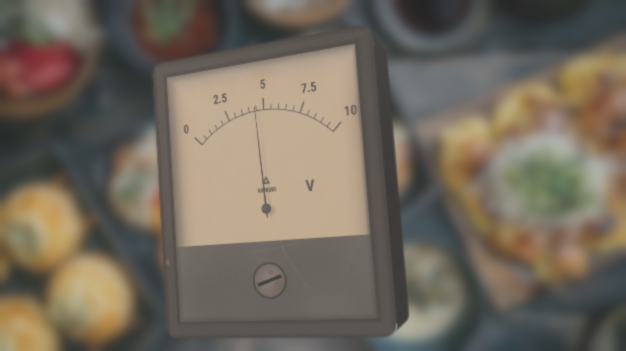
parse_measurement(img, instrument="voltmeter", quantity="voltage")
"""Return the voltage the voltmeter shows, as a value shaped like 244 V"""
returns 4.5 V
